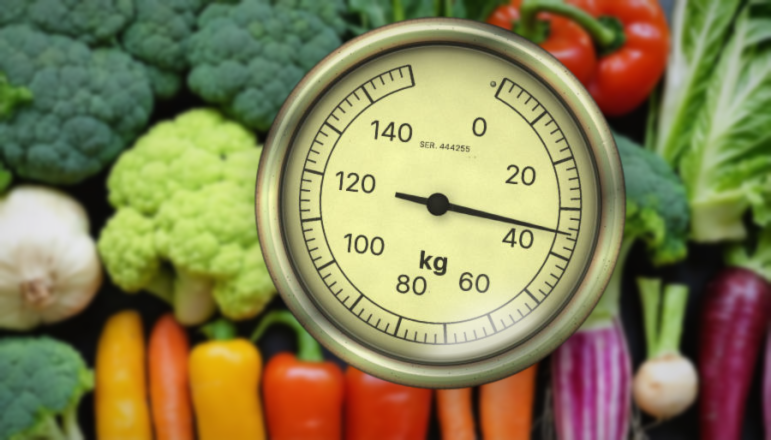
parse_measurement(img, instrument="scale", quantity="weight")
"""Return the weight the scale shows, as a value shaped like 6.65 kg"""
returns 35 kg
